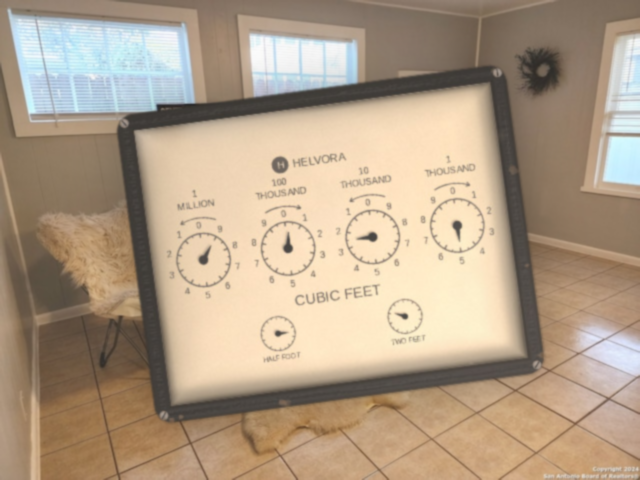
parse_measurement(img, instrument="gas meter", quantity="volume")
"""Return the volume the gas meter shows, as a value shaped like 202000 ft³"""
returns 902500 ft³
